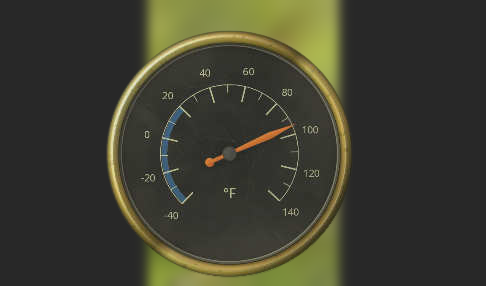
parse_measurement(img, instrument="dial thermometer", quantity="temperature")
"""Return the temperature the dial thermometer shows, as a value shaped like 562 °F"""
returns 95 °F
